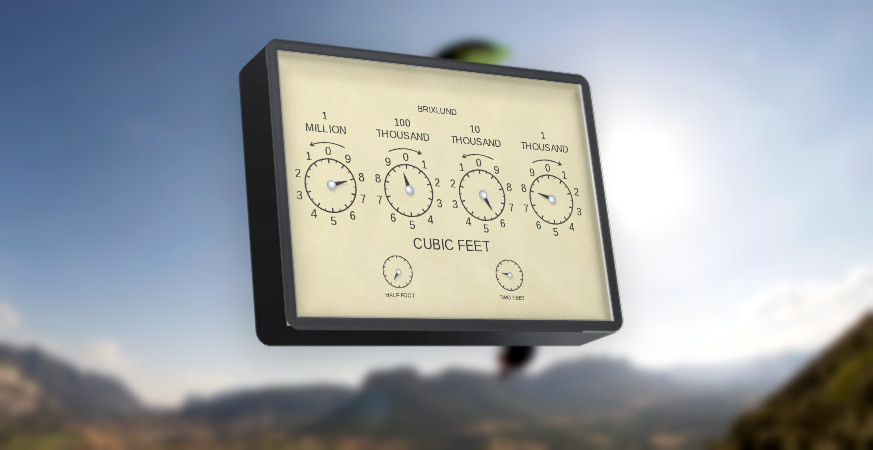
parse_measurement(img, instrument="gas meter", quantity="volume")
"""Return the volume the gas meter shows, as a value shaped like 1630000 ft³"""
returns 795800 ft³
